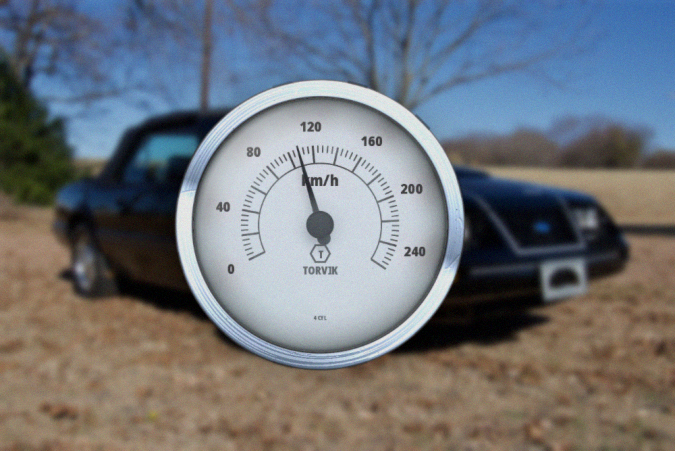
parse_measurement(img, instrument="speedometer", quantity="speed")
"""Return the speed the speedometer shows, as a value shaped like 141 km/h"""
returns 108 km/h
